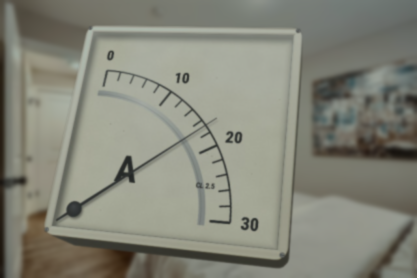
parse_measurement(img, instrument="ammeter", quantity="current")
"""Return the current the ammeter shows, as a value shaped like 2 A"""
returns 17 A
